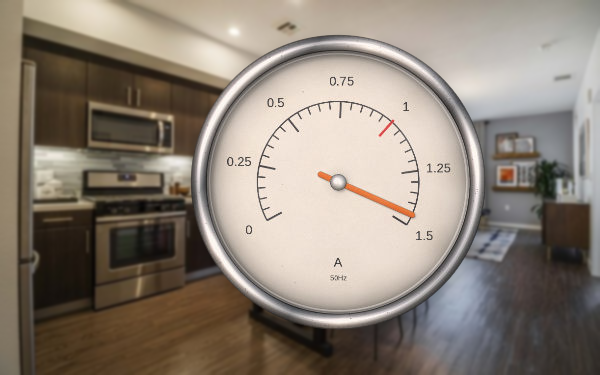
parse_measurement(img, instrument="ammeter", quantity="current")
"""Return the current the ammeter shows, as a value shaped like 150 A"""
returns 1.45 A
